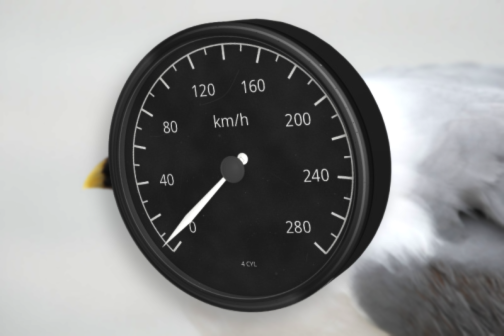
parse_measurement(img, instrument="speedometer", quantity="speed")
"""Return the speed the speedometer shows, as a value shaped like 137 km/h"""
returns 5 km/h
